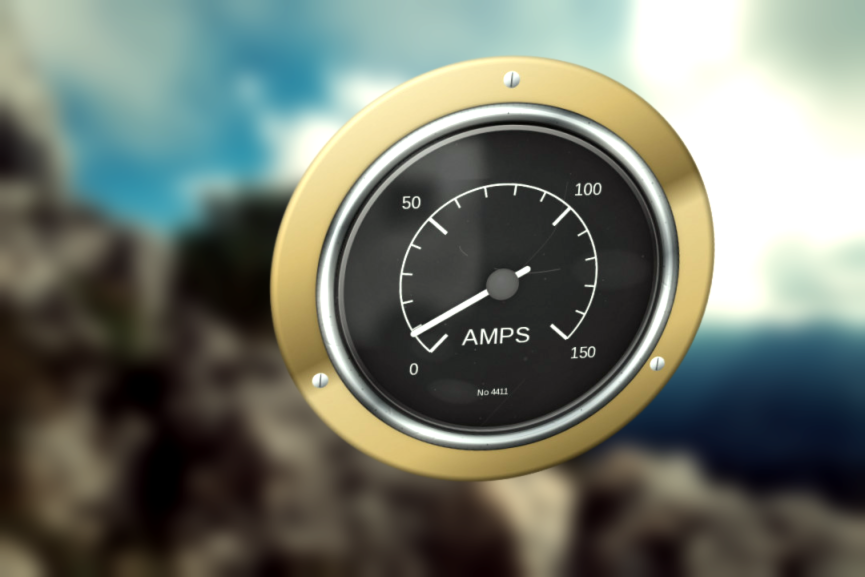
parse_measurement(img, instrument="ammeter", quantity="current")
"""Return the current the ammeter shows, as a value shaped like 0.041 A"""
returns 10 A
